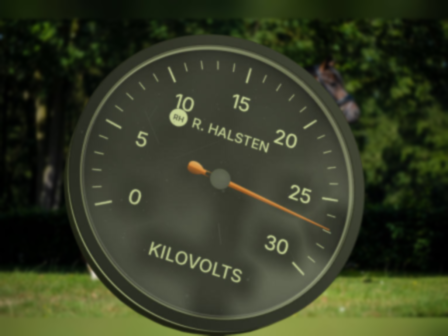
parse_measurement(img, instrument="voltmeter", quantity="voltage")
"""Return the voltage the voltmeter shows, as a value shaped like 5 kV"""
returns 27 kV
